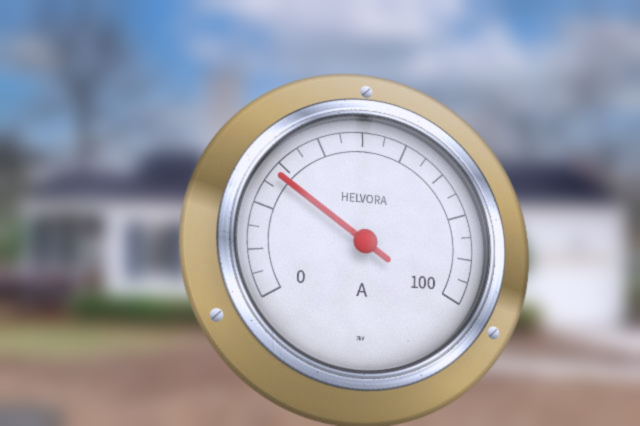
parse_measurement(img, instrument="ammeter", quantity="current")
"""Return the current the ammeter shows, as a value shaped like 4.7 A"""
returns 27.5 A
